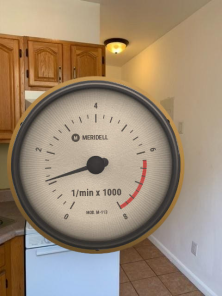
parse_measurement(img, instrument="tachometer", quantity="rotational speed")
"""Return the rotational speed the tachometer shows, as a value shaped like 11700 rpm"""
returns 1125 rpm
